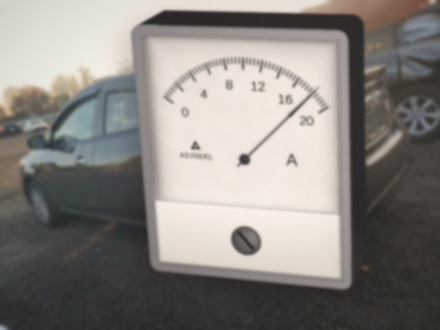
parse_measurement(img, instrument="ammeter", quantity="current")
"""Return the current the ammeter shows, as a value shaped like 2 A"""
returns 18 A
